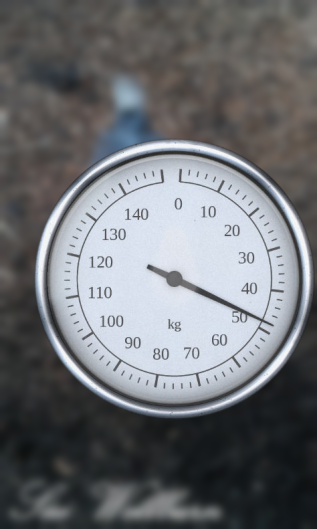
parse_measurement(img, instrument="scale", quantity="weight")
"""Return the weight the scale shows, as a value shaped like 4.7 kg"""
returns 48 kg
